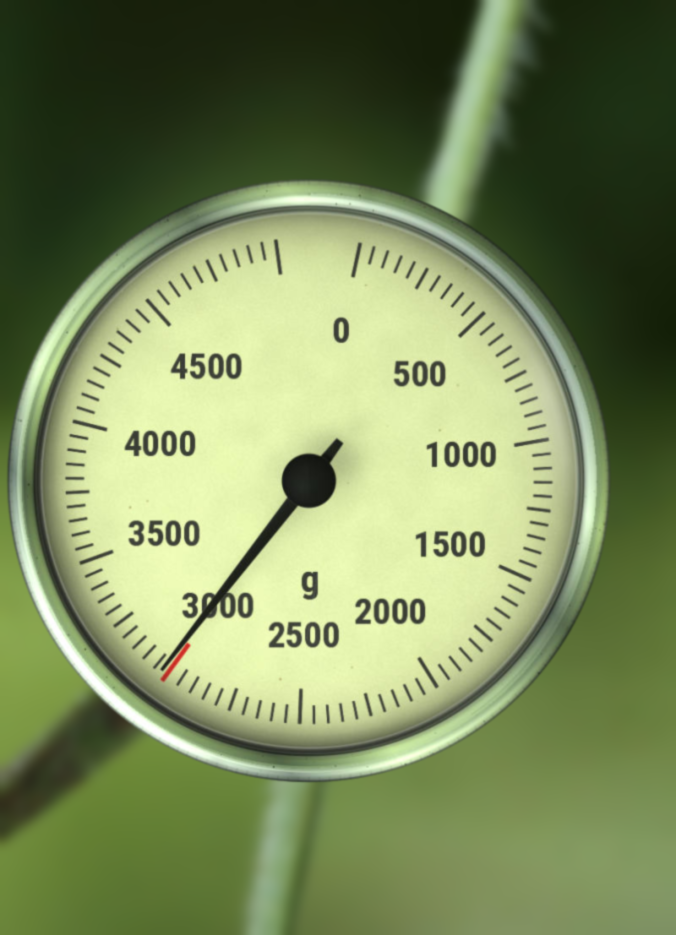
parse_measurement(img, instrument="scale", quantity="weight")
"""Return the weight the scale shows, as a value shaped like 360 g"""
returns 3025 g
